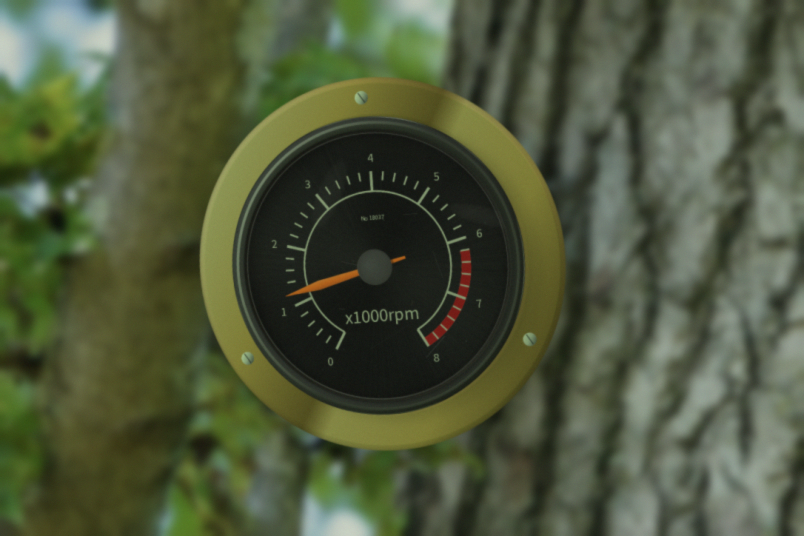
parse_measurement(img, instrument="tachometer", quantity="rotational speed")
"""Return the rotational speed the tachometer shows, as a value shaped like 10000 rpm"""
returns 1200 rpm
